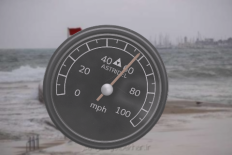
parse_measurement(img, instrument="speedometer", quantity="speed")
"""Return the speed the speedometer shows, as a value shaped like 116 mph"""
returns 57.5 mph
